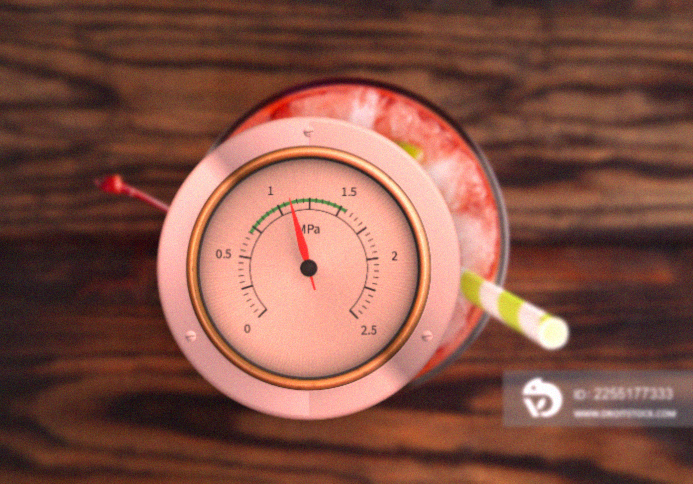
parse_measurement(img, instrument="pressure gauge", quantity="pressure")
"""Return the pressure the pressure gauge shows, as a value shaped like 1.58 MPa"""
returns 1.1 MPa
